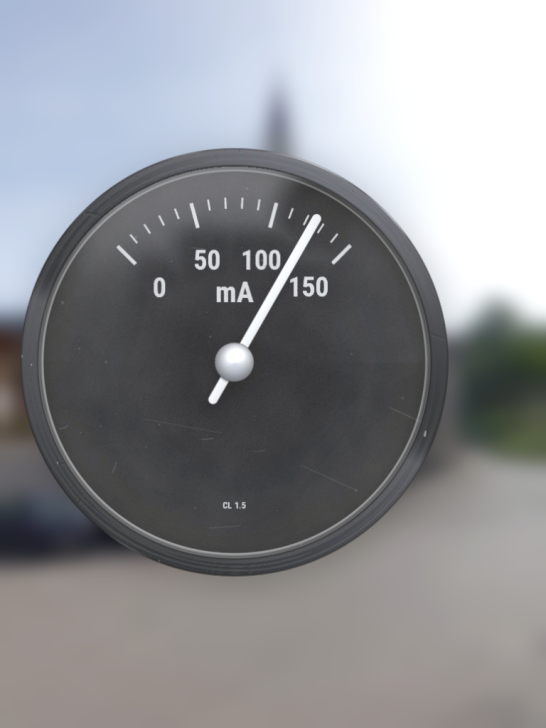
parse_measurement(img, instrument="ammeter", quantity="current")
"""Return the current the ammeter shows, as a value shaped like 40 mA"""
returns 125 mA
